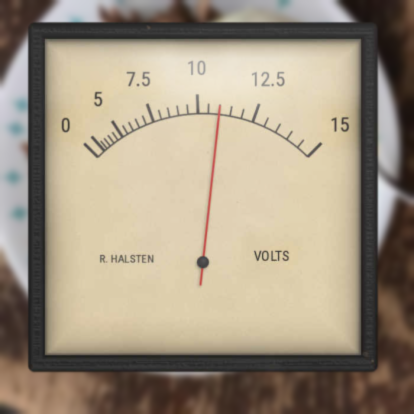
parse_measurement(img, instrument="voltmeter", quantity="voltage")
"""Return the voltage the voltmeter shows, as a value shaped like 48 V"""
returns 11 V
